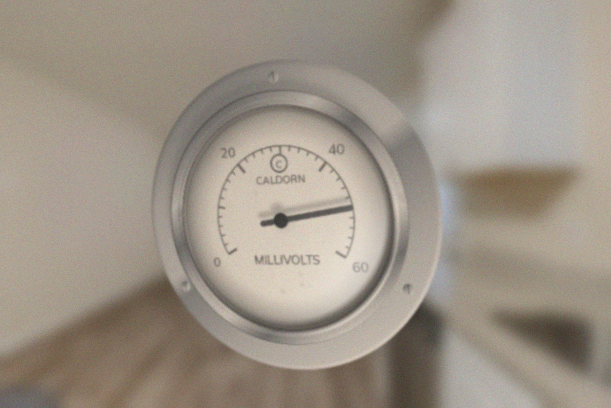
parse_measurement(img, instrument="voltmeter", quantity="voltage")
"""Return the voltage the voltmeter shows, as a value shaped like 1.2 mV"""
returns 50 mV
